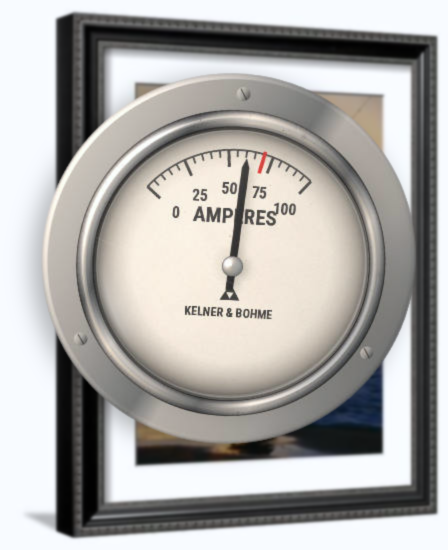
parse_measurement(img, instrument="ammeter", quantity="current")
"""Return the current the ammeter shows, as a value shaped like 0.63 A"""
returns 60 A
